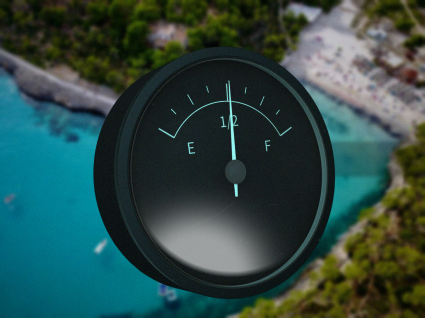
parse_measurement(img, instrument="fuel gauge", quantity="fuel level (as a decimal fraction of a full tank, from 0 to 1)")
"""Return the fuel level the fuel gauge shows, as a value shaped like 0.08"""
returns 0.5
